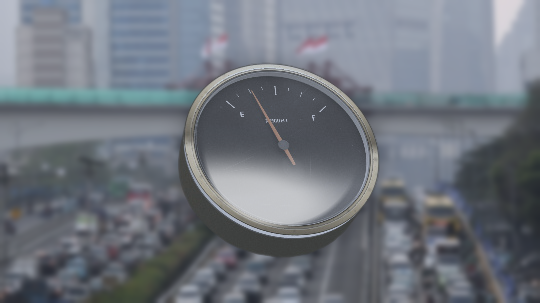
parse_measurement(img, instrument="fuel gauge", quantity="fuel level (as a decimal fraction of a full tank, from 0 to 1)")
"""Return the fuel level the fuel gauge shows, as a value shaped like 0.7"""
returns 0.25
